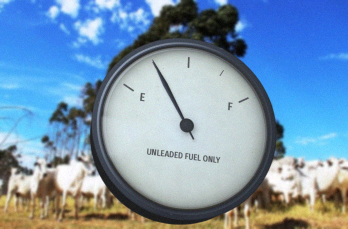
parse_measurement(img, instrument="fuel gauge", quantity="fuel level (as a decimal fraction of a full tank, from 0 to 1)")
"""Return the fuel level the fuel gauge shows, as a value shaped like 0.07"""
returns 0.25
